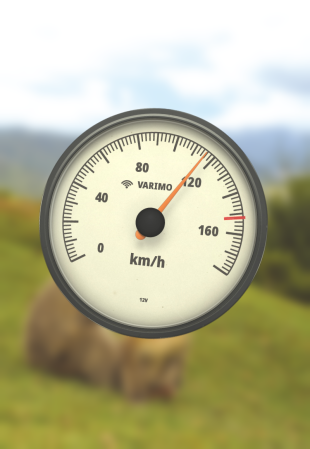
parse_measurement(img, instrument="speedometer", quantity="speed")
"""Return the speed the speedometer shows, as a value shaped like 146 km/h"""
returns 116 km/h
